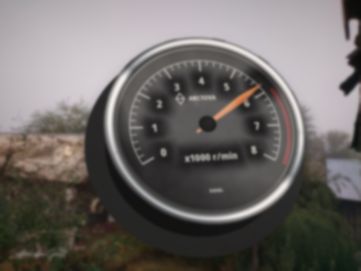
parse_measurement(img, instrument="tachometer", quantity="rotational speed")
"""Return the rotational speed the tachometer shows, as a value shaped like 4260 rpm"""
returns 5800 rpm
